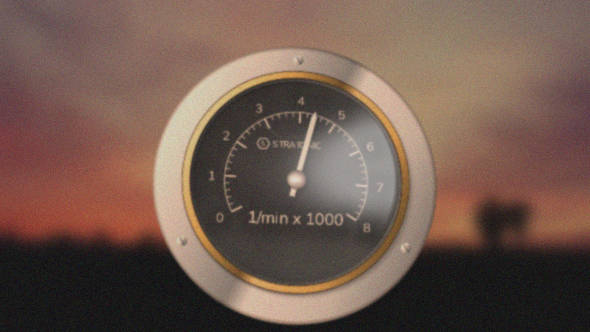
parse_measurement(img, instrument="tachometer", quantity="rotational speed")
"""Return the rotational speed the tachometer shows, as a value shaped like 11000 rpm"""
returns 4400 rpm
